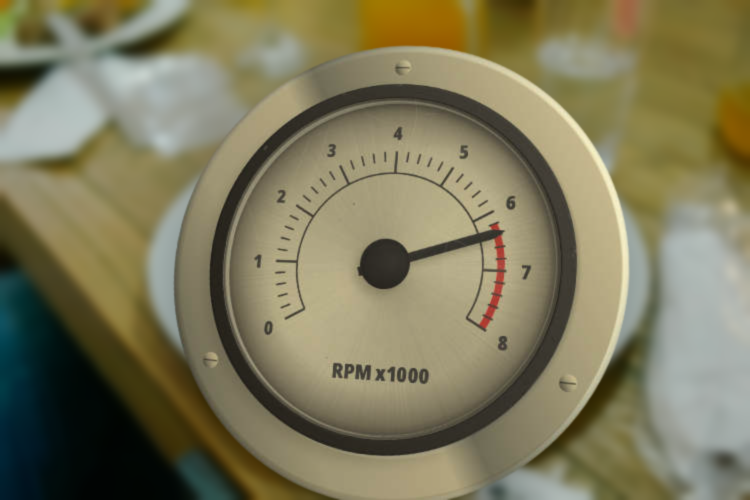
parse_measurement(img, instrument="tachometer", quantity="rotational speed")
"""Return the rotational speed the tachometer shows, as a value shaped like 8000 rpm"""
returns 6400 rpm
